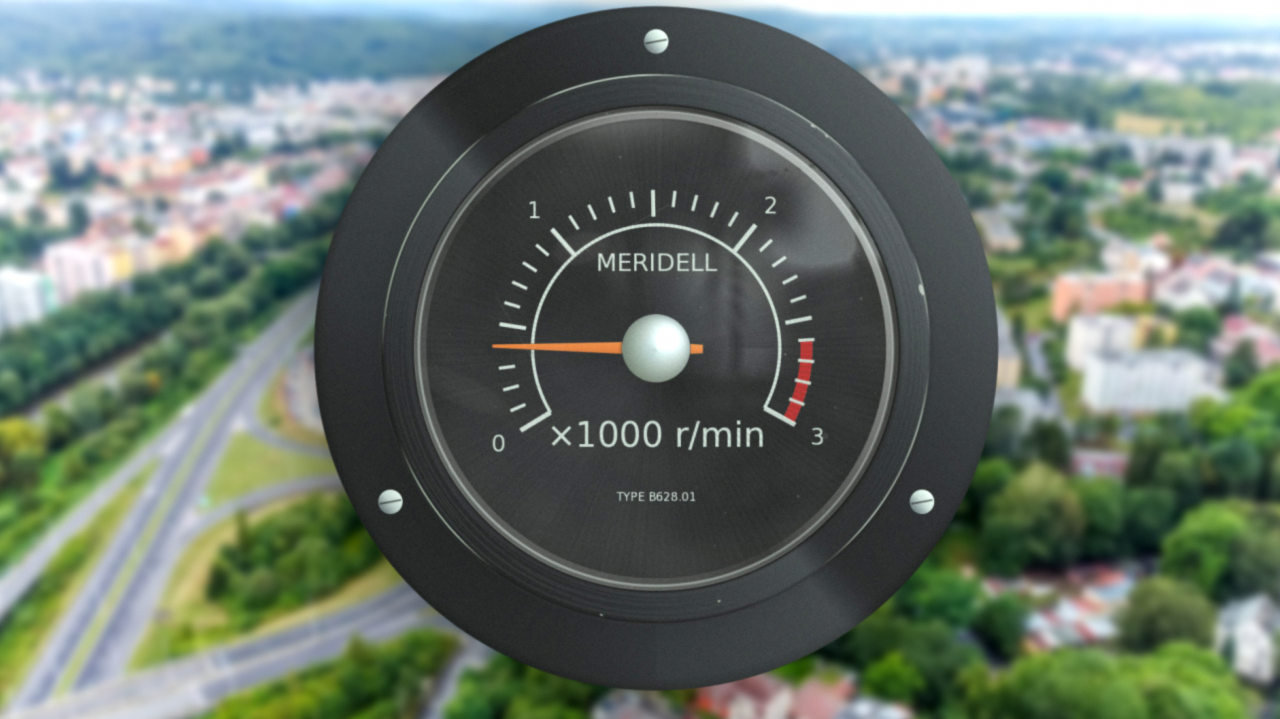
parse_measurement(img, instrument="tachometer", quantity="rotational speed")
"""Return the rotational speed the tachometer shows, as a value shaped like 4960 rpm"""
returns 400 rpm
